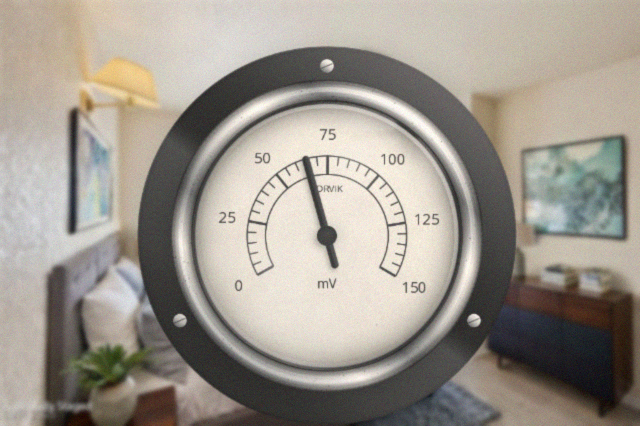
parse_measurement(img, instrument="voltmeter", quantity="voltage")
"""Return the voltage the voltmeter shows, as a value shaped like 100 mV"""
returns 65 mV
